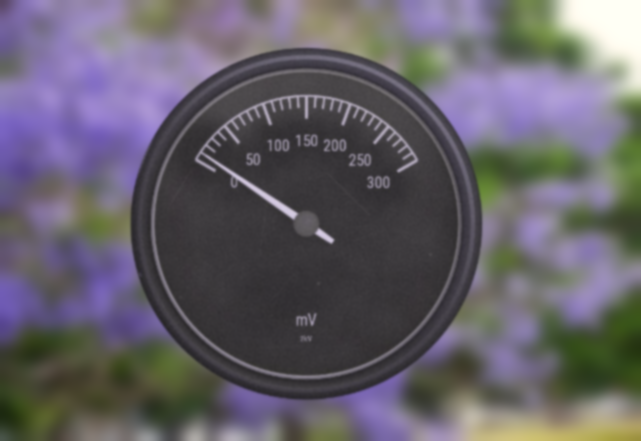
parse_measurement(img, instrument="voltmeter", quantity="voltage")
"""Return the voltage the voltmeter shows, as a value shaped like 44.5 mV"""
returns 10 mV
